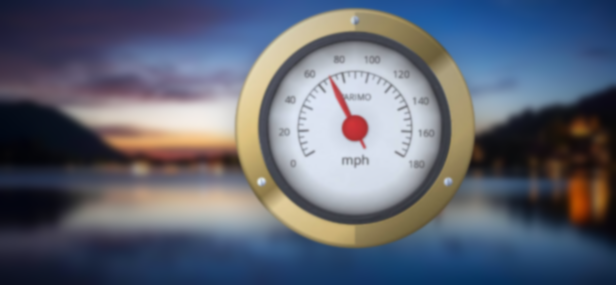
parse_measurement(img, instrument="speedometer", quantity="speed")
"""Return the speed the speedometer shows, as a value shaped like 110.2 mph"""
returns 70 mph
